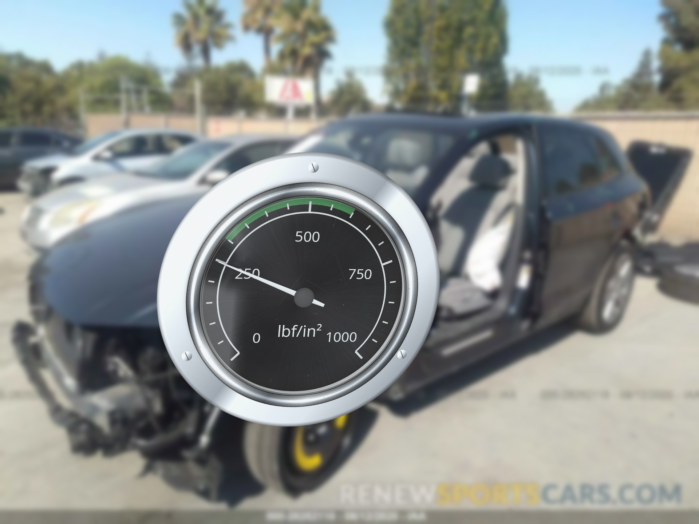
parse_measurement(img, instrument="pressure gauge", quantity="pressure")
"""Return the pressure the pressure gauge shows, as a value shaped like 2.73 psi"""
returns 250 psi
